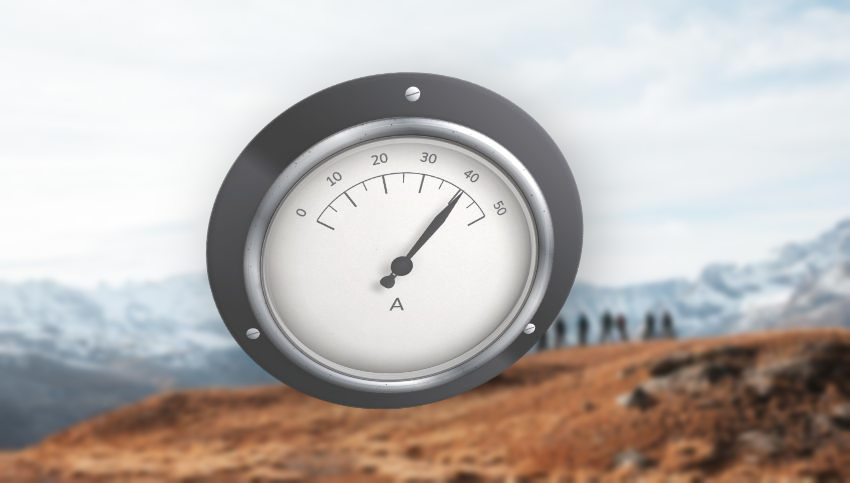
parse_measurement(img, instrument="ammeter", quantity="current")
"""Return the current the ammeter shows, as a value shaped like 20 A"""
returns 40 A
